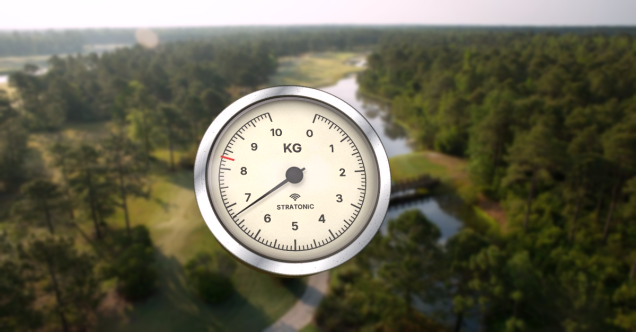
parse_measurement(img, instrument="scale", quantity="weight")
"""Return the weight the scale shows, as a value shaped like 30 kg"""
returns 6.7 kg
